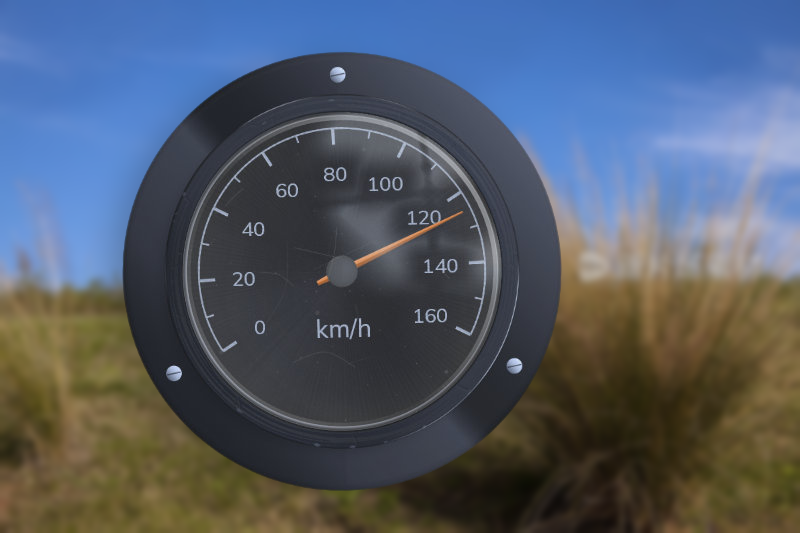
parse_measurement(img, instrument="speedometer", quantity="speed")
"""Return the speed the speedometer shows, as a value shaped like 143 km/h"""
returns 125 km/h
